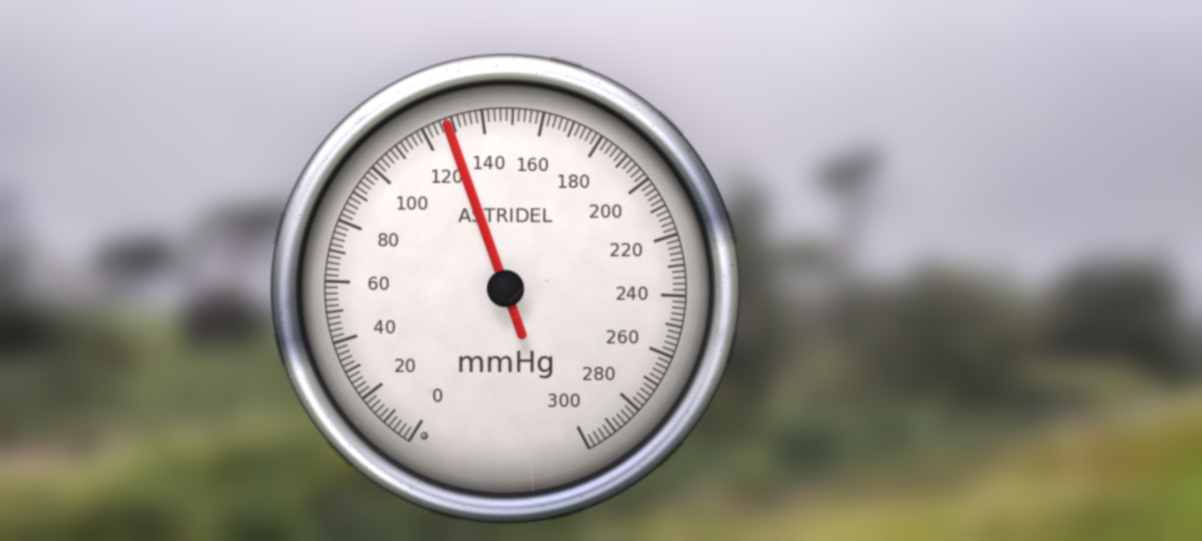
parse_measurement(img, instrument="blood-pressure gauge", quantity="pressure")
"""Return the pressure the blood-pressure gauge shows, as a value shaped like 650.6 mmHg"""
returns 128 mmHg
